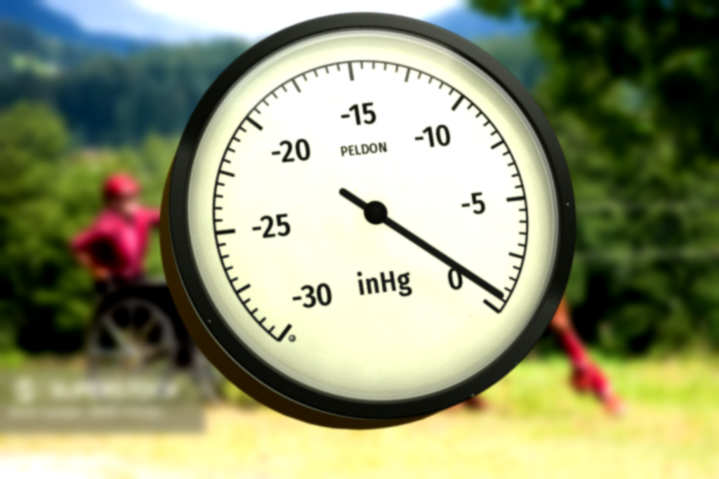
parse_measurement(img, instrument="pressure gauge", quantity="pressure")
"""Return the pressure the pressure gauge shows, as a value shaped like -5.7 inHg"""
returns -0.5 inHg
